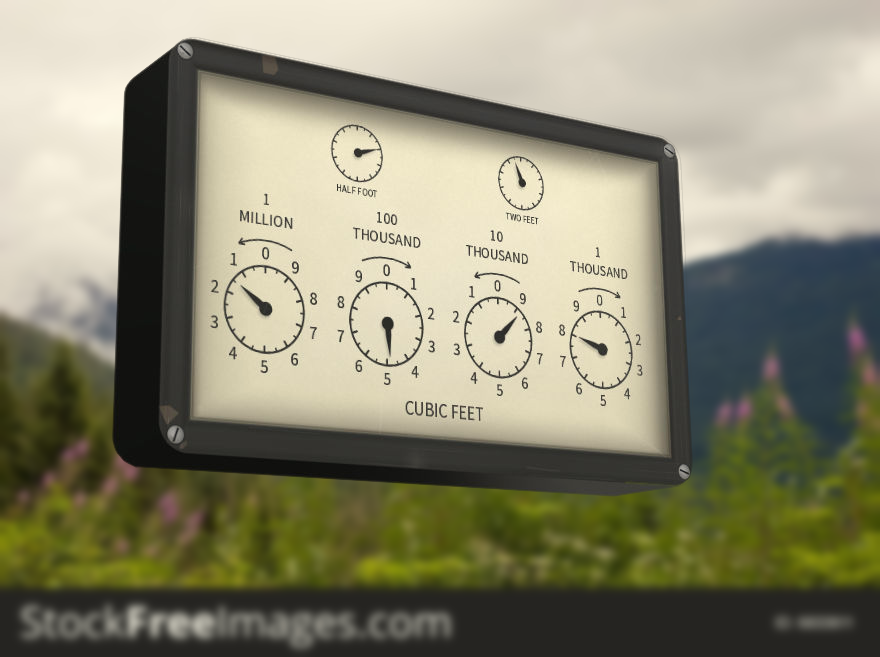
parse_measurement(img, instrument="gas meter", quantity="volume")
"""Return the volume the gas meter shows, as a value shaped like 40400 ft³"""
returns 148800 ft³
